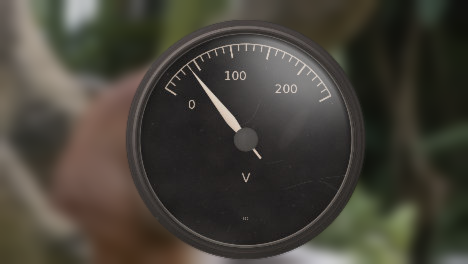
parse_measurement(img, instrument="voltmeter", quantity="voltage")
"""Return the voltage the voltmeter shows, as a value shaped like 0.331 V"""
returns 40 V
